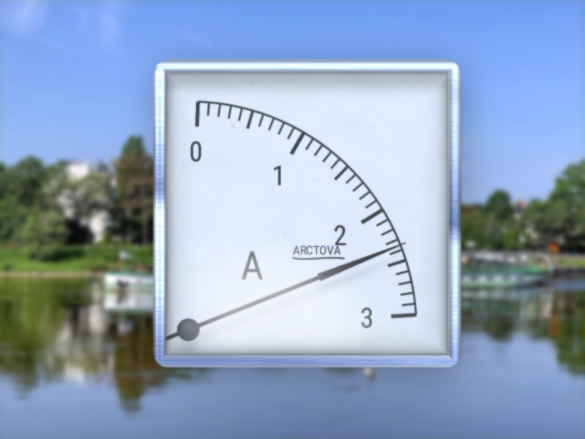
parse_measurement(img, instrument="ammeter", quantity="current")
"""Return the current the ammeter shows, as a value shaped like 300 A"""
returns 2.35 A
